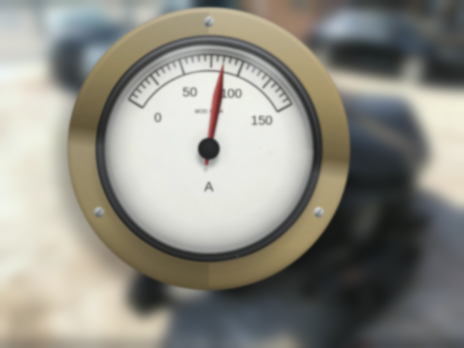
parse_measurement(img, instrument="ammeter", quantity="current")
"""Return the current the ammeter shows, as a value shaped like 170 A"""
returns 85 A
